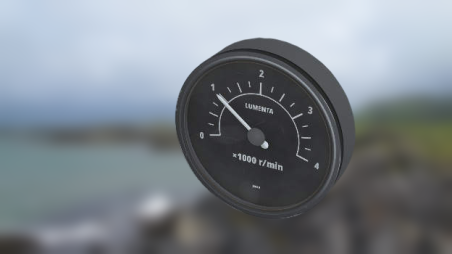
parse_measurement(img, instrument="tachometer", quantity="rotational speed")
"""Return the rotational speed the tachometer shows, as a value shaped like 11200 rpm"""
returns 1000 rpm
